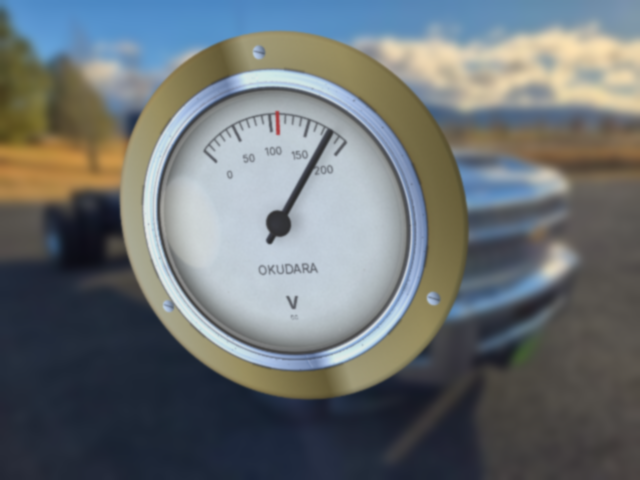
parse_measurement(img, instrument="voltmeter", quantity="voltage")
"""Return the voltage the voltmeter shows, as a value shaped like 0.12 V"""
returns 180 V
